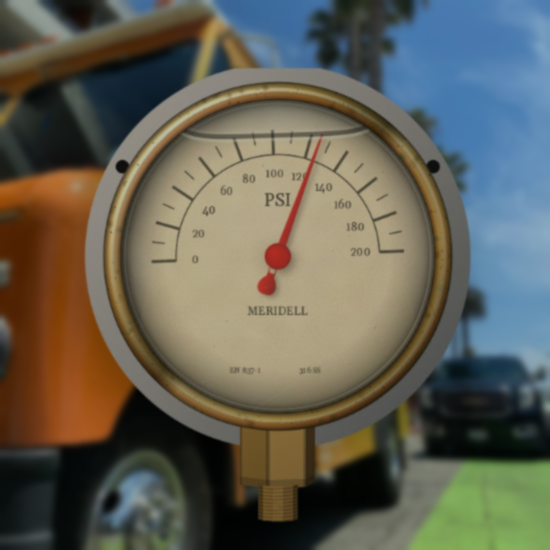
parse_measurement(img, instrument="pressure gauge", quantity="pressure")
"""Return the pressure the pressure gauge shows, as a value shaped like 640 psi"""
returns 125 psi
